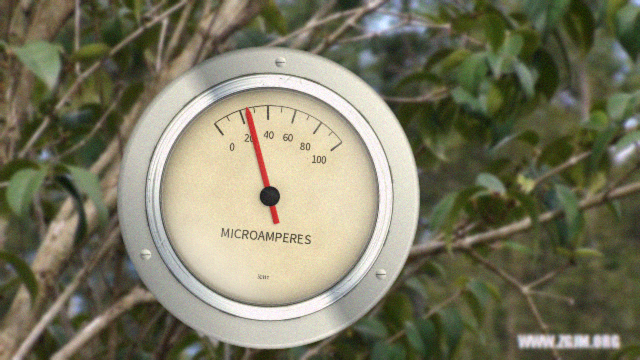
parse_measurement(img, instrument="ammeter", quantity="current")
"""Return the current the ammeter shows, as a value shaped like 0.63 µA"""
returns 25 µA
